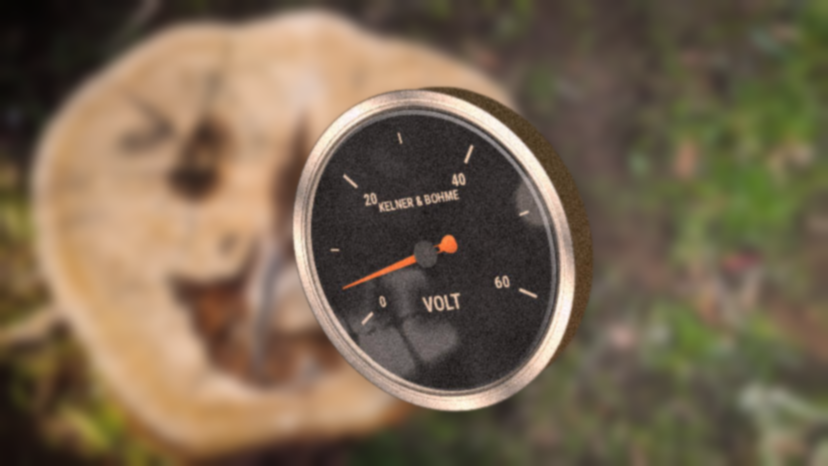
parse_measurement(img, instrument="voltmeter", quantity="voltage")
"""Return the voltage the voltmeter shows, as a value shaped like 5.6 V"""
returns 5 V
